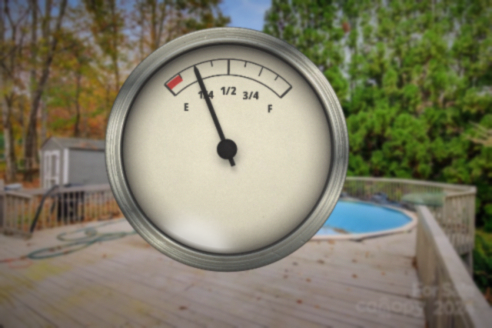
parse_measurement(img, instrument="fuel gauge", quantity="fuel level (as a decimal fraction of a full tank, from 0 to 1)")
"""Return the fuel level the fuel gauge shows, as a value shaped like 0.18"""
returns 0.25
